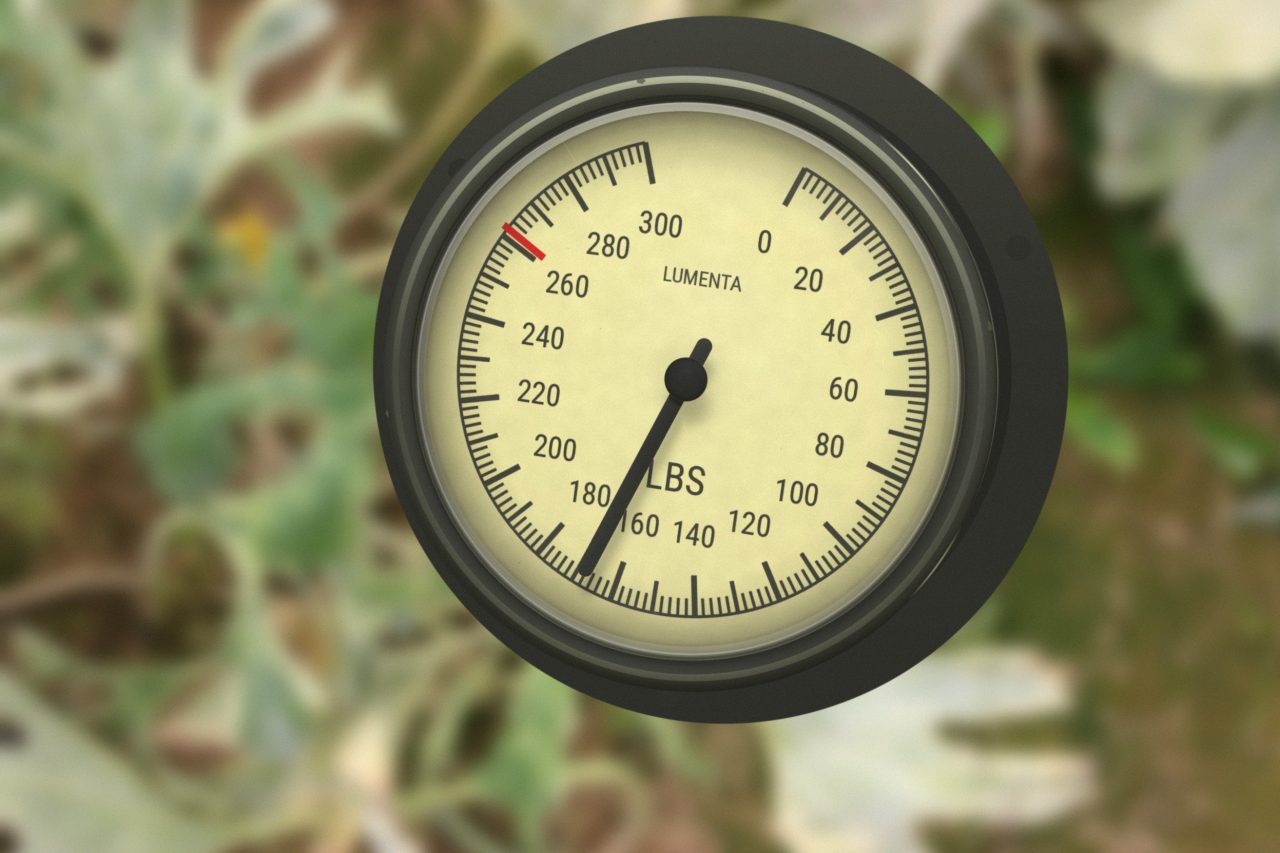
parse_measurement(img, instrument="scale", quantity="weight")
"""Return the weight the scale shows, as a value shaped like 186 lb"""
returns 168 lb
